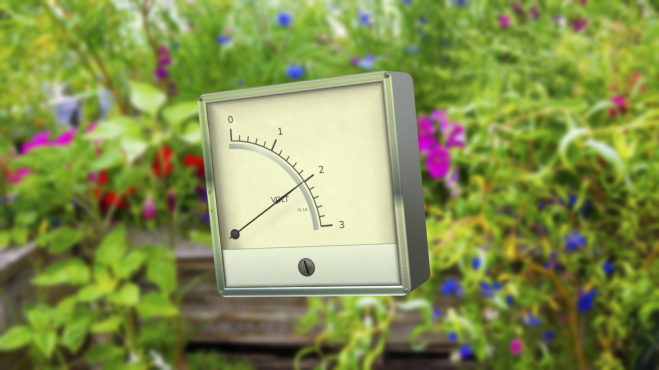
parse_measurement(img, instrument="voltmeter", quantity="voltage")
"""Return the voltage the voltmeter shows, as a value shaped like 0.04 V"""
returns 2 V
